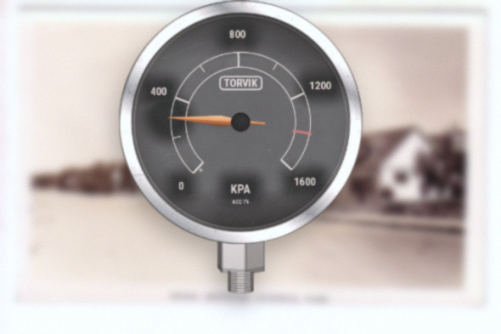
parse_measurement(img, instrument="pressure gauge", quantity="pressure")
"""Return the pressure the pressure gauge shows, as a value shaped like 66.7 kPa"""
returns 300 kPa
